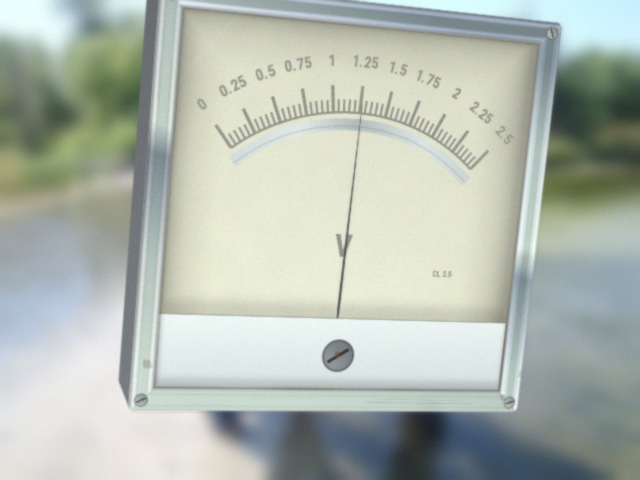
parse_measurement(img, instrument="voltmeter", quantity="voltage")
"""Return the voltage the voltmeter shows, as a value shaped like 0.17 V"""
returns 1.25 V
